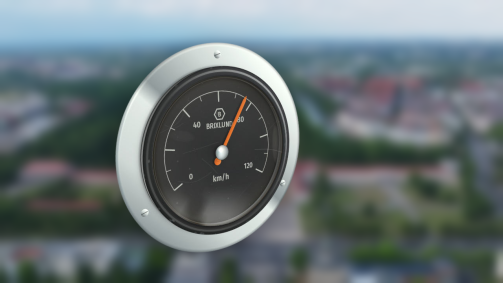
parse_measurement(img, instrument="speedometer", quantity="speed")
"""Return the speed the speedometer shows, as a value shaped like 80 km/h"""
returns 75 km/h
